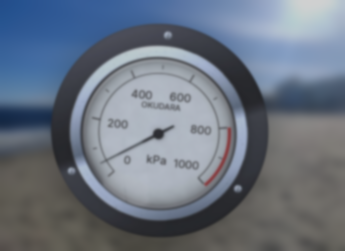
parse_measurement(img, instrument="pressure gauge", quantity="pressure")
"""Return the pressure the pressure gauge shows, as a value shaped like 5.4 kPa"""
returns 50 kPa
